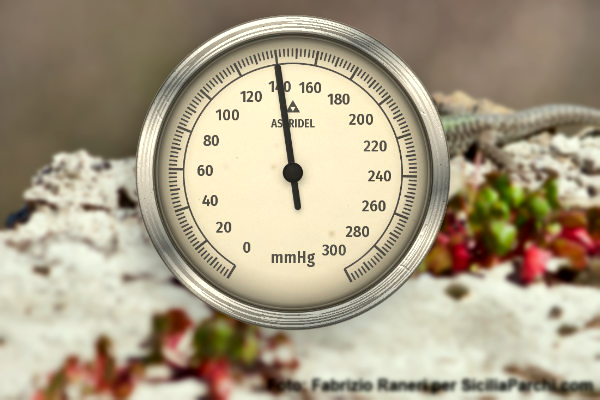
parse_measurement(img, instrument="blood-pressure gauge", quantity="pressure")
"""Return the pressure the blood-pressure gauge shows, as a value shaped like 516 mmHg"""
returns 140 mmHg
